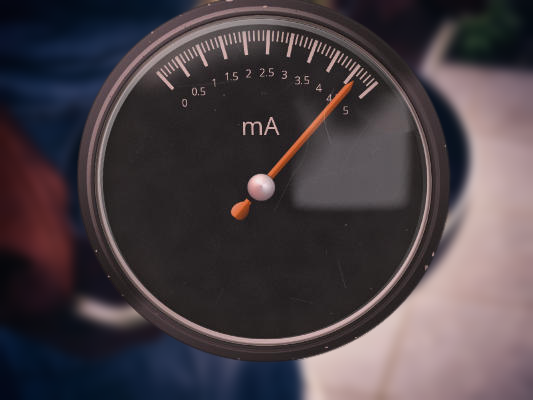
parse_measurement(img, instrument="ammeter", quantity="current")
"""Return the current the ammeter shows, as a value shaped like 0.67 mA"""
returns 4.6 mA
